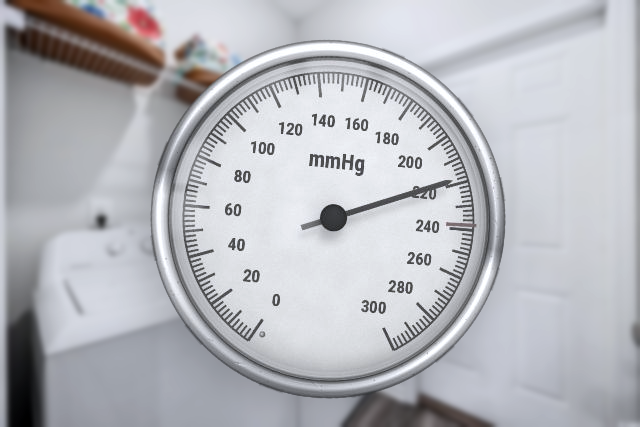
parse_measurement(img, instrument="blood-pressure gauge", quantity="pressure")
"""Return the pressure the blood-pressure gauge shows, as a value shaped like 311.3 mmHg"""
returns 218 mmHg
